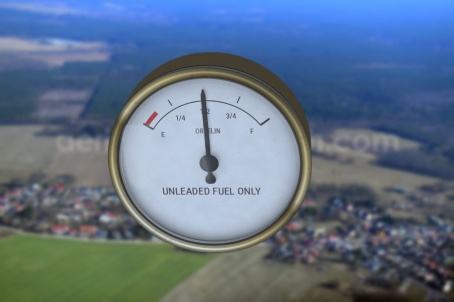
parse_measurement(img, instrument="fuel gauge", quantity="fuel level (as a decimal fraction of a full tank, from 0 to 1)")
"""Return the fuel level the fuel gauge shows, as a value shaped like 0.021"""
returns 0.5
